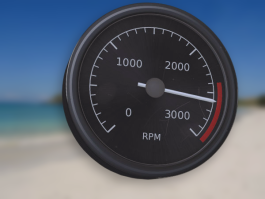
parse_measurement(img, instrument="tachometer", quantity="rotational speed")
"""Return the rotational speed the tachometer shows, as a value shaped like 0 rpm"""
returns 2600 rpm
